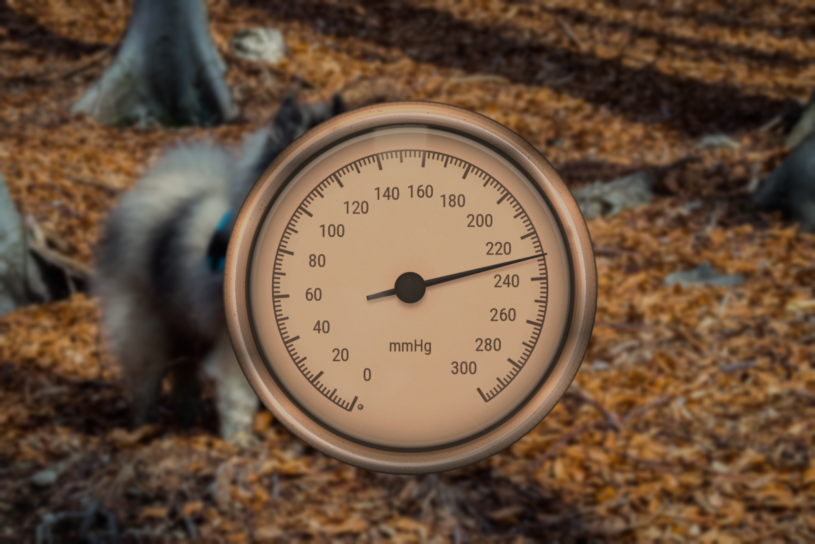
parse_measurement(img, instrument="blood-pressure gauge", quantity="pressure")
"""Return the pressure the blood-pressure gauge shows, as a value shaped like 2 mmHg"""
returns 230 mmHg
